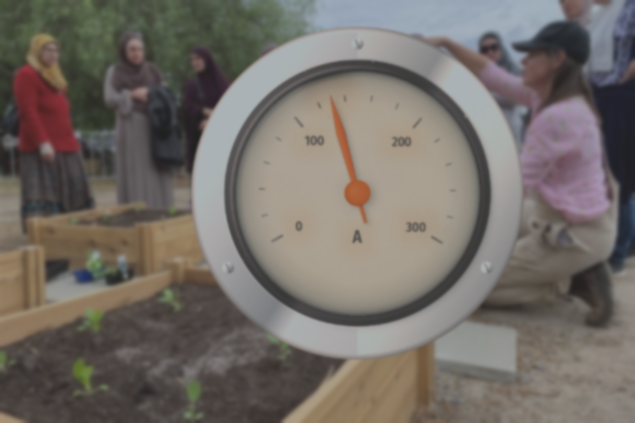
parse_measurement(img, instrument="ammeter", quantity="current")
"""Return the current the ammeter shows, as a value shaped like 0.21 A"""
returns 130 A
